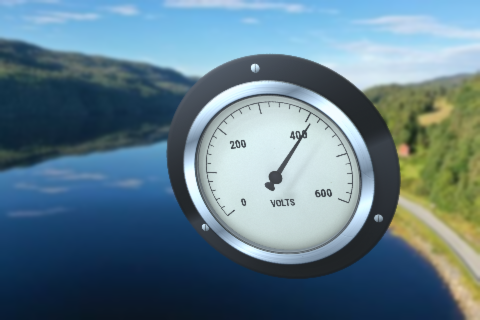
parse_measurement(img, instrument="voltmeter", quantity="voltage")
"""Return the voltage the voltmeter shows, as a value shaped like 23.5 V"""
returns 410 V
